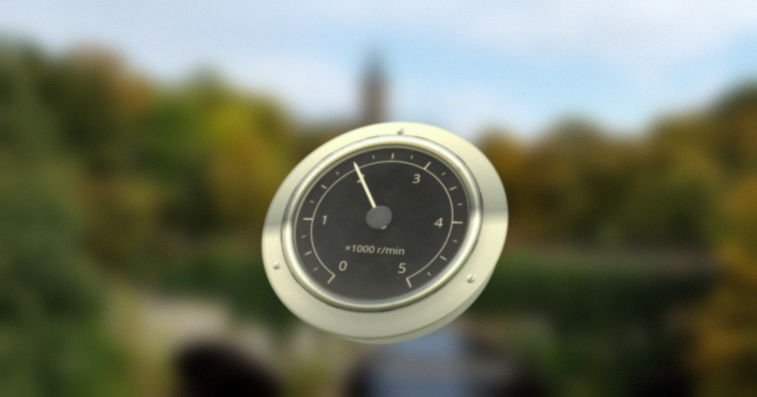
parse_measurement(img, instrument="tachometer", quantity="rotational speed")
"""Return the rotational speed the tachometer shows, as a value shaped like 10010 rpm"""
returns 2000 rpm
